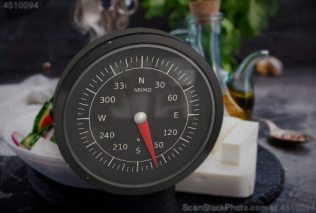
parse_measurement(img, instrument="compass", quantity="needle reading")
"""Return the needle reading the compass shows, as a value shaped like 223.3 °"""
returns 160 °
